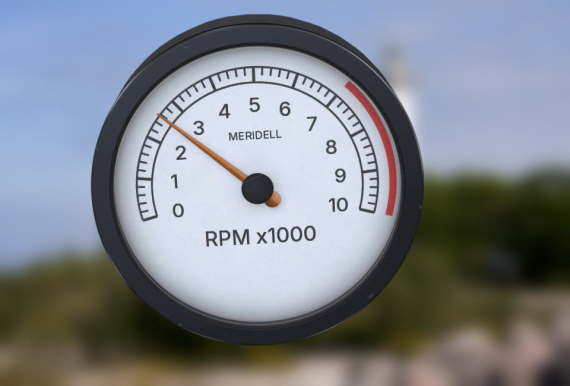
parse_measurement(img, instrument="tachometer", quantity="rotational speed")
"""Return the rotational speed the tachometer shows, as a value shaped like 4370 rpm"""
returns 2600 rpm
